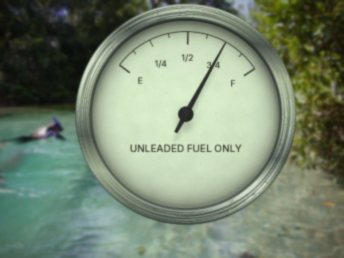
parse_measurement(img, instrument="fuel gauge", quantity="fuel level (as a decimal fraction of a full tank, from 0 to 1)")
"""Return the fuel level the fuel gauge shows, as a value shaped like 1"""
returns 0.75
